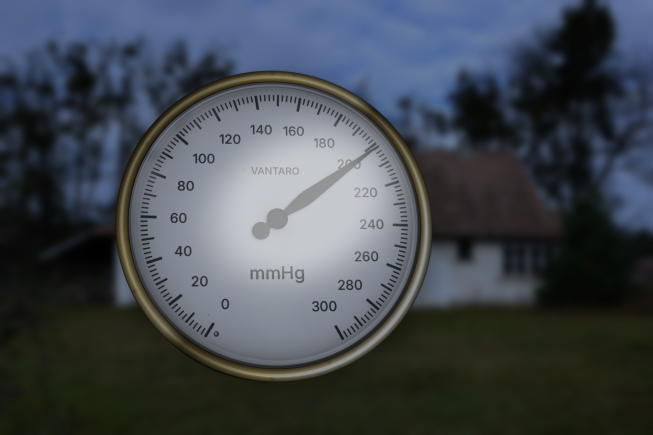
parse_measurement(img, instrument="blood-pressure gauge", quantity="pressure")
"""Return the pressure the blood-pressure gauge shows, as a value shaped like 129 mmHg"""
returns 202 mmHg
